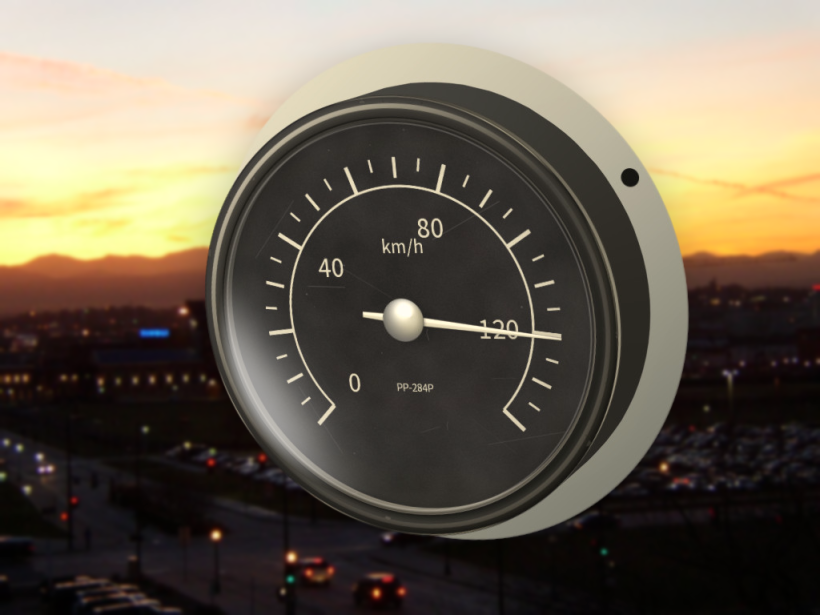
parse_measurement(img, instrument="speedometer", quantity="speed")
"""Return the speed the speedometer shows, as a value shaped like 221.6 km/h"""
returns 120 km/h
